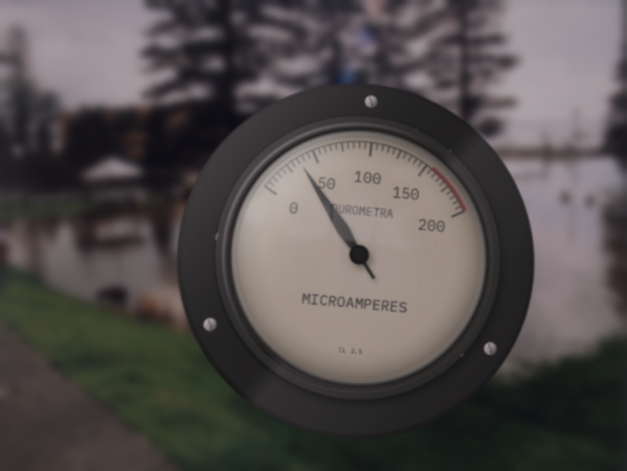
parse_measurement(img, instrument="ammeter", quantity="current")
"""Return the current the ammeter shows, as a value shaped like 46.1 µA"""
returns 35 µA
